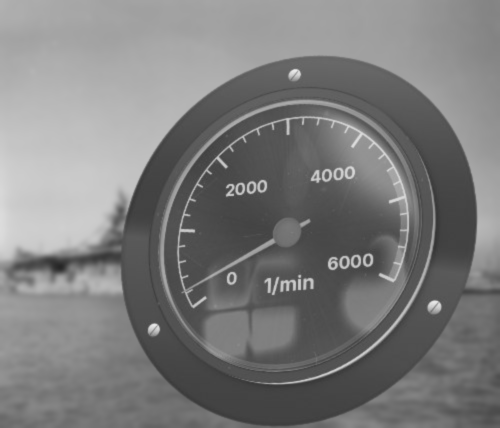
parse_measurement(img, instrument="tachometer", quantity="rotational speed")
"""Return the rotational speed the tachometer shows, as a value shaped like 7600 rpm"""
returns 200 rpm
